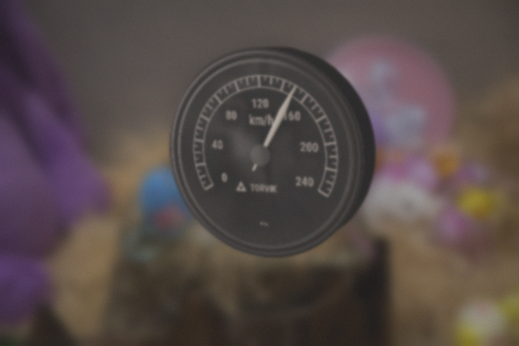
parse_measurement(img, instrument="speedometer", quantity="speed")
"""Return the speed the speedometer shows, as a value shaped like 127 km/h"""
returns 150 km/h
